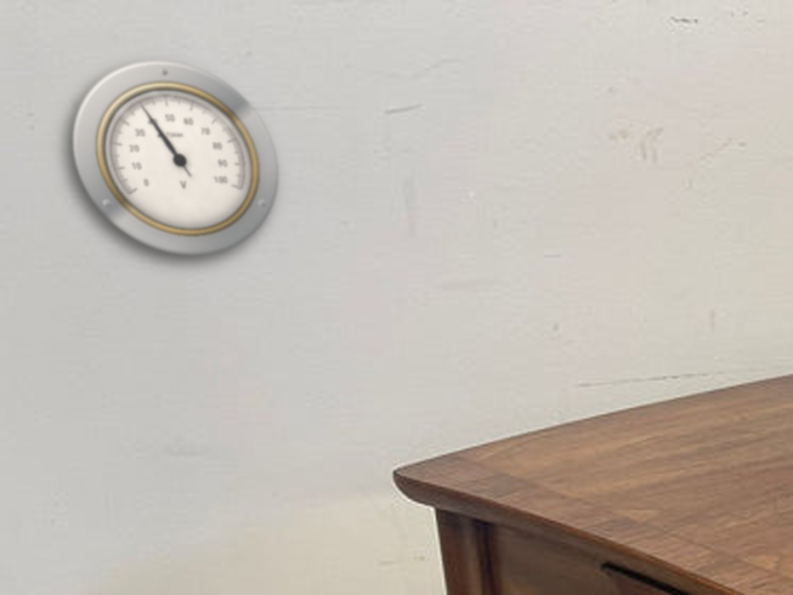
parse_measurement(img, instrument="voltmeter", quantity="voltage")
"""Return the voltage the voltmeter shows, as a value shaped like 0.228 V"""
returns 40 V
